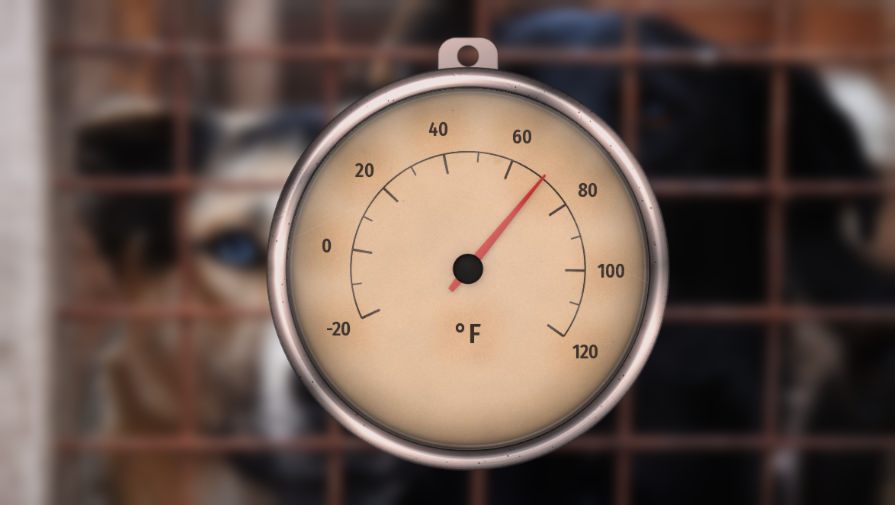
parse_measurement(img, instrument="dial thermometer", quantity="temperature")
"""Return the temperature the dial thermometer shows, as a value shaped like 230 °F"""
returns 70 °F
